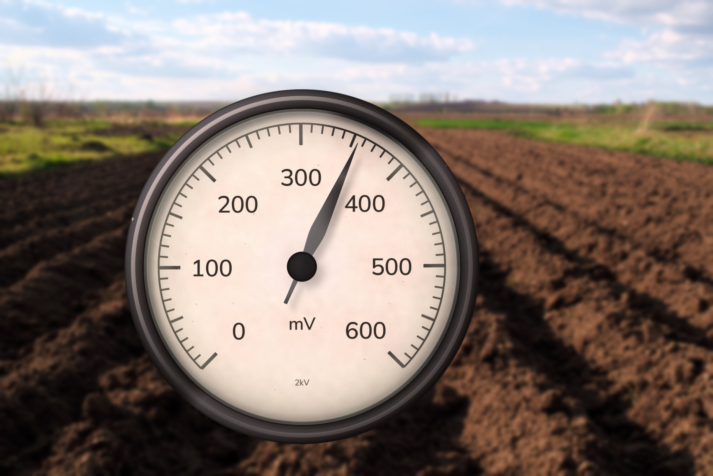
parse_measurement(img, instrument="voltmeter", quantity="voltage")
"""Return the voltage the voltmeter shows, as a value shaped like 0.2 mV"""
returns 355 mV
